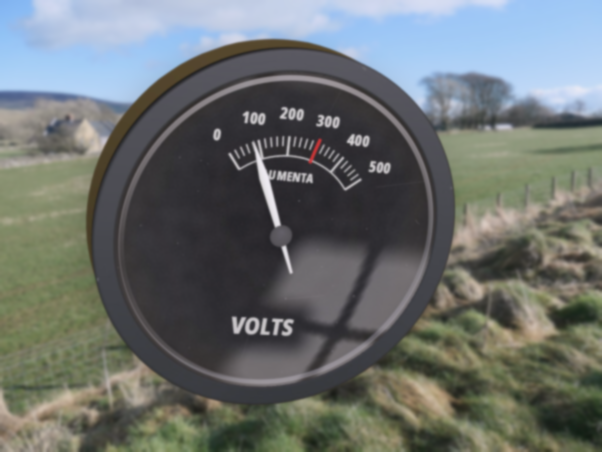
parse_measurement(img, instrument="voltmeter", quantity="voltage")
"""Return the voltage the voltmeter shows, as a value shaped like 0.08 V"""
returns 80 V
